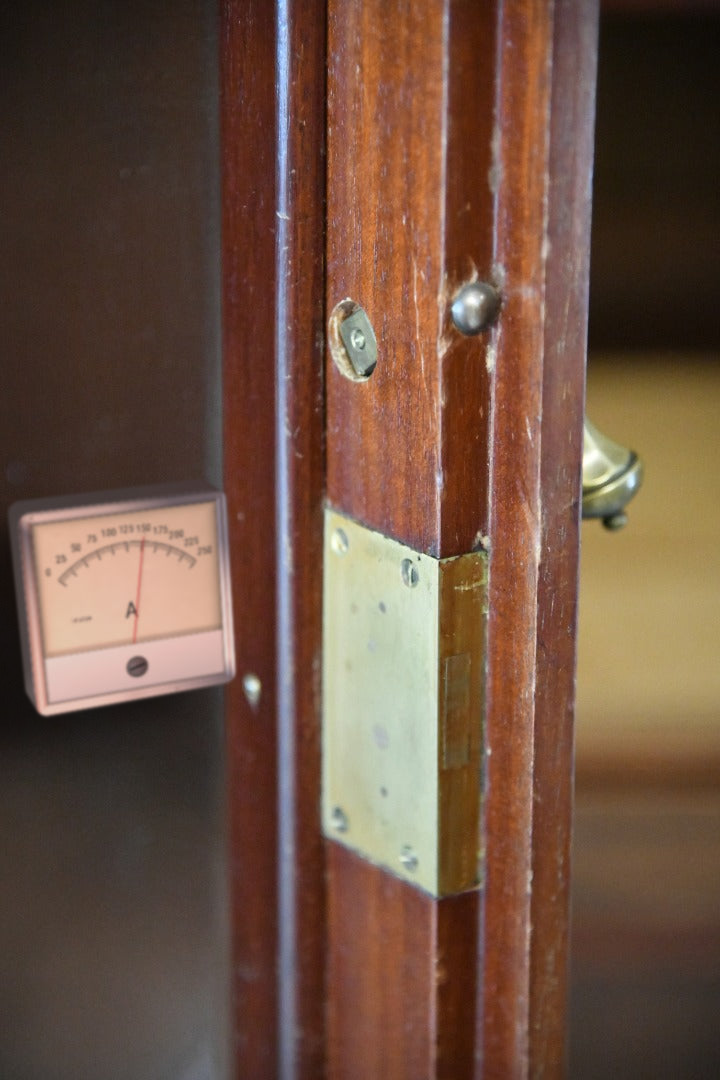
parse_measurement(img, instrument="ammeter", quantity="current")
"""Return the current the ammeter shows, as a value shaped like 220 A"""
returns 150 A
